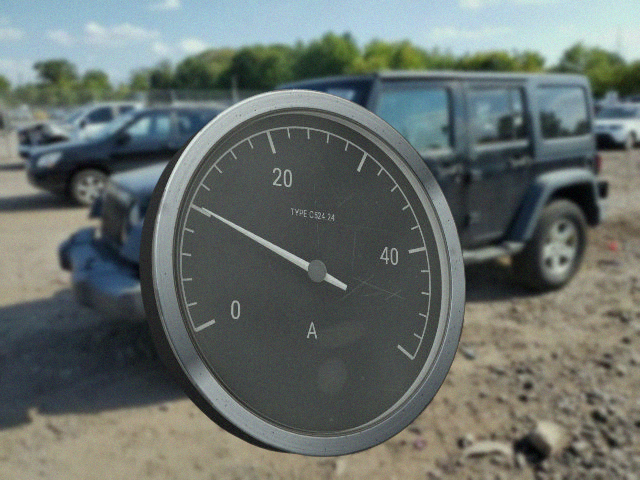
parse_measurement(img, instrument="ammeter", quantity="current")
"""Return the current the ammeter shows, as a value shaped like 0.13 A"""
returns 10 A
